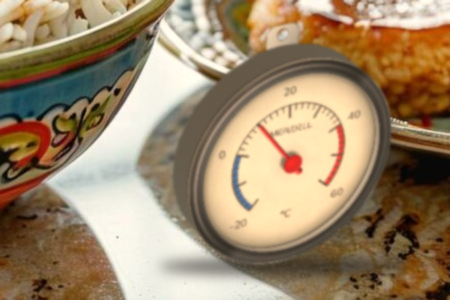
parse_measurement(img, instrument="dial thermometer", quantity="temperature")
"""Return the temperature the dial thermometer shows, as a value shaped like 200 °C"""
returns 10 °C
